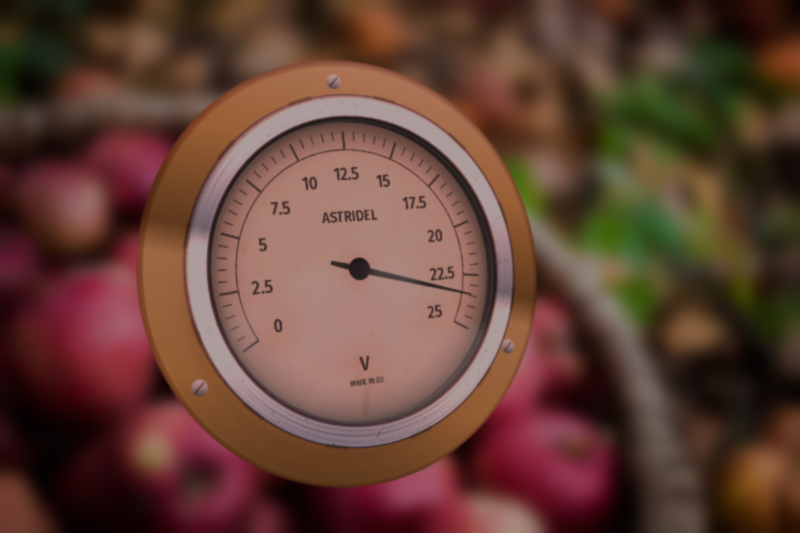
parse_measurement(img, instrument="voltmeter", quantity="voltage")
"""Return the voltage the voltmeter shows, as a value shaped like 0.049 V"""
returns 23.5 V
